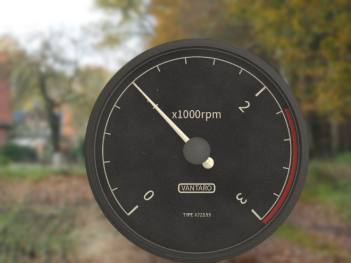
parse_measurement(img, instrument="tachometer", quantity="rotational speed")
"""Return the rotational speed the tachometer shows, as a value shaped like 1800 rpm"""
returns 1000 rpm
